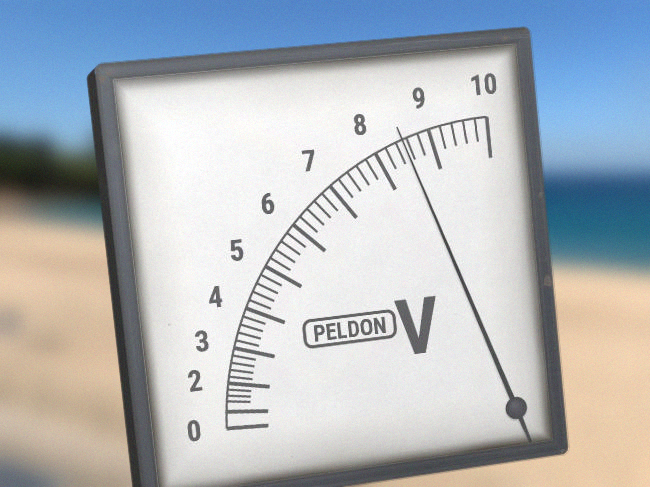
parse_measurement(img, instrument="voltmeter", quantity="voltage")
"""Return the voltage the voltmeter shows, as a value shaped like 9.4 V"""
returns 8.5 V
